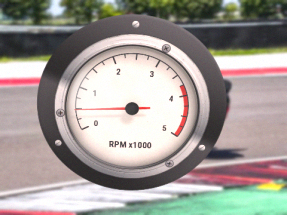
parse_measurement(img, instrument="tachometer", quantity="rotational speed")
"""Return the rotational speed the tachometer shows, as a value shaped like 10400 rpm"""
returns 500 rpm
